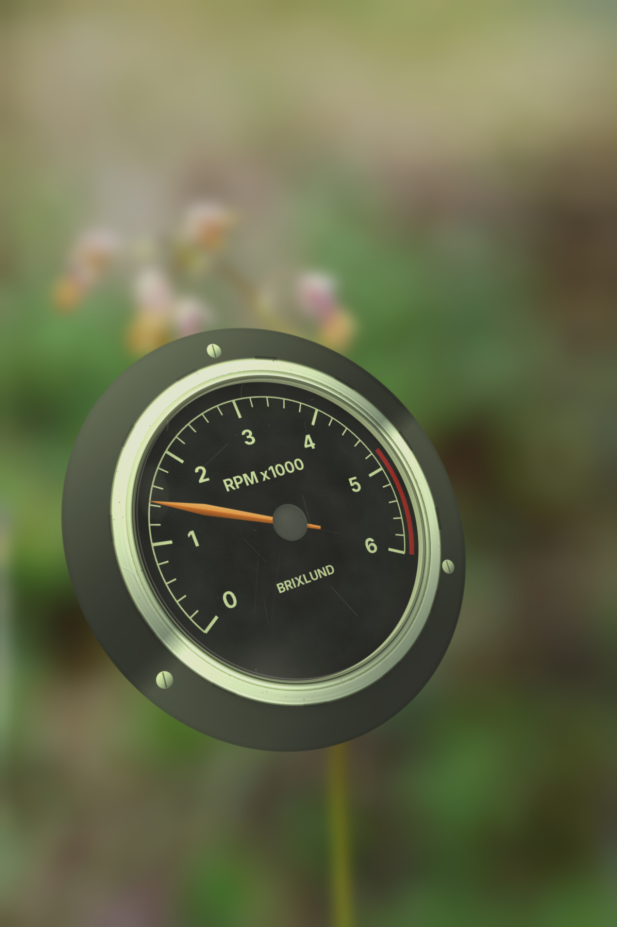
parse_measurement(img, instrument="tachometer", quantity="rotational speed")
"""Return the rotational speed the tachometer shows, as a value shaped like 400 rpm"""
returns 1400 rpm
